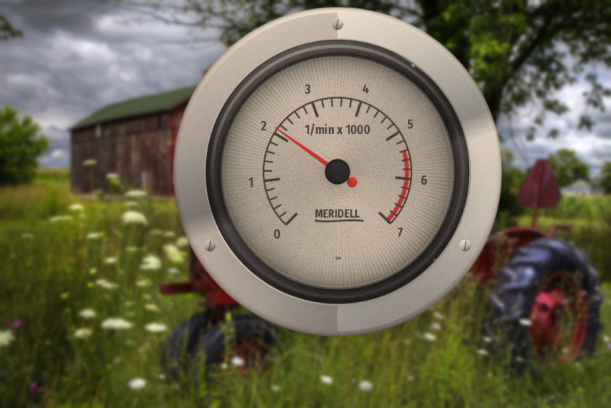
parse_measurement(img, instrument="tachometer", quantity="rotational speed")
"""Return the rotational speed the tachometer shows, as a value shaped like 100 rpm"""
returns 2100 rpm
